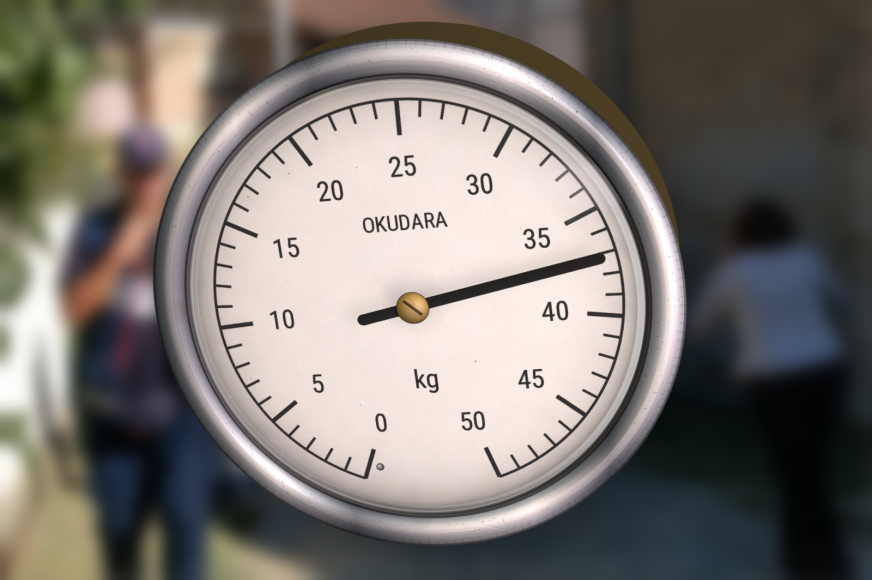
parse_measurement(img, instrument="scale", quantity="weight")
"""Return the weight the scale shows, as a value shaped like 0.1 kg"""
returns 37 kg
